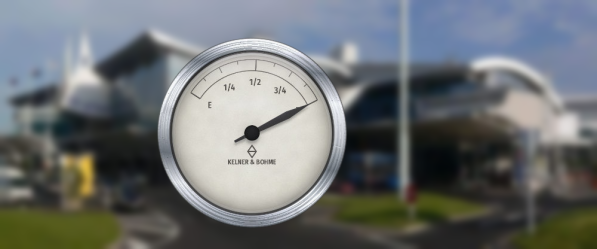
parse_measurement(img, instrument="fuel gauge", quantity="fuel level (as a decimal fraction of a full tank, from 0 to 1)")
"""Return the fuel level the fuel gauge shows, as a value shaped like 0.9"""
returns 1
